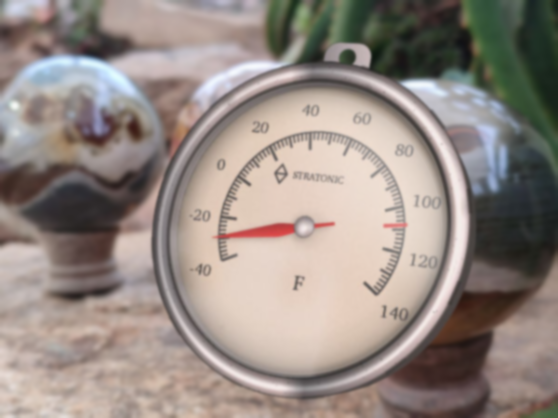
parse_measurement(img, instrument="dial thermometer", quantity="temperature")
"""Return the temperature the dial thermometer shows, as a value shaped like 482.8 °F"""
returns -30 °F
